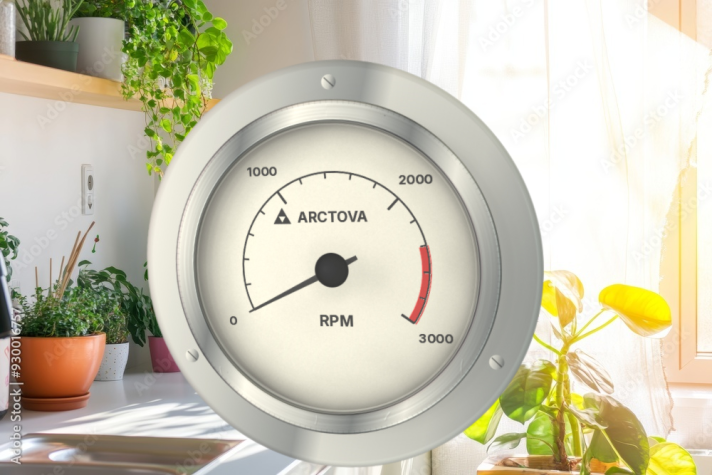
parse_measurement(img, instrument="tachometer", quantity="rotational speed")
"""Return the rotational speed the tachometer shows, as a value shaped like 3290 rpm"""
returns 0 rpm
